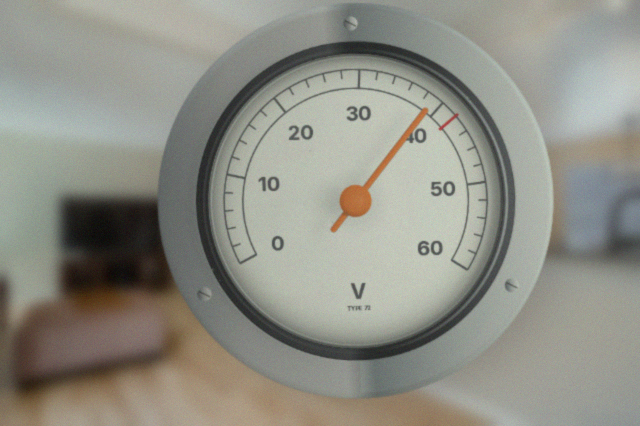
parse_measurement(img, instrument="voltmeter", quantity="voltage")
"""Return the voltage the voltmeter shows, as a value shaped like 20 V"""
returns 39 V
